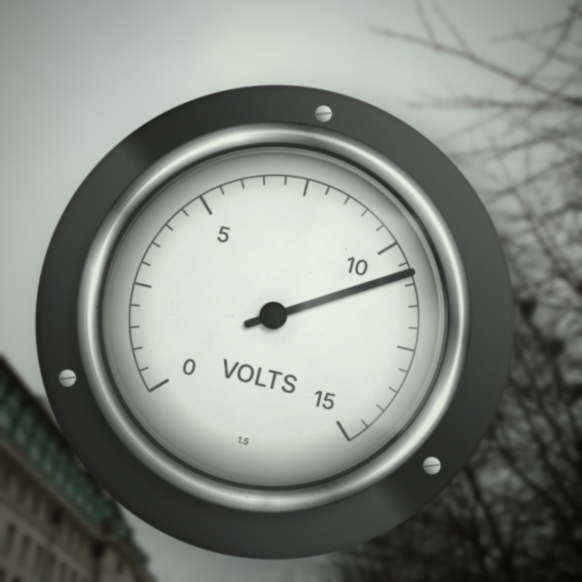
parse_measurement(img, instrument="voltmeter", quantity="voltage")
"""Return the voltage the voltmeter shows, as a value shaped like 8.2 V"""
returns 10.75 V
